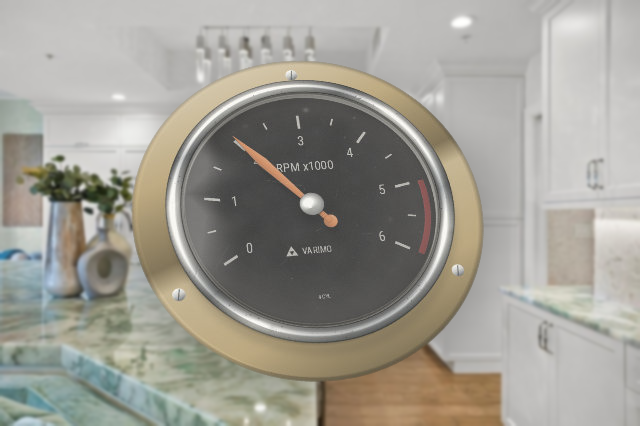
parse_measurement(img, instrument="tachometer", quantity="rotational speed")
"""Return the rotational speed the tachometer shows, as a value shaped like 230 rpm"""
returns 2000 rpm
